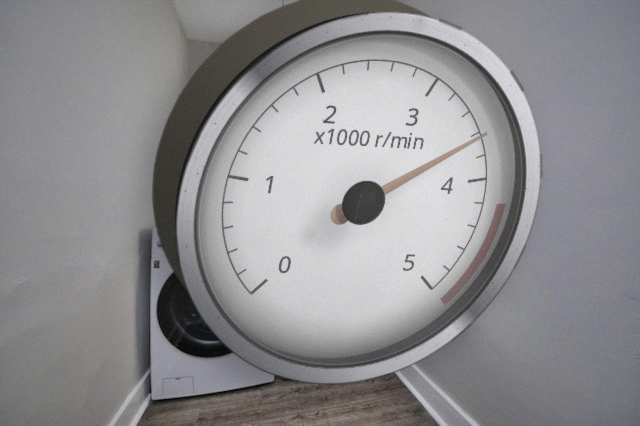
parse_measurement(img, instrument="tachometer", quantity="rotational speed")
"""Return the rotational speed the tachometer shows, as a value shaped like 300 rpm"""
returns 3600 rpm
